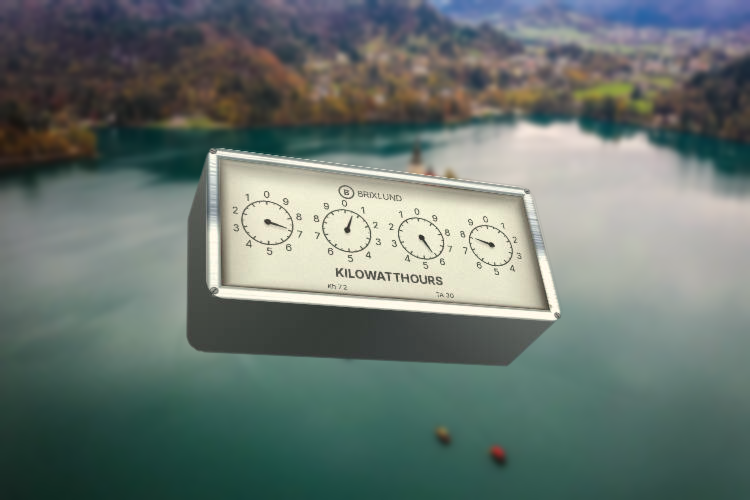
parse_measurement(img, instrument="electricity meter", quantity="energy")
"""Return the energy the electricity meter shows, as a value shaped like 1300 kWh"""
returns 7058 kWh
